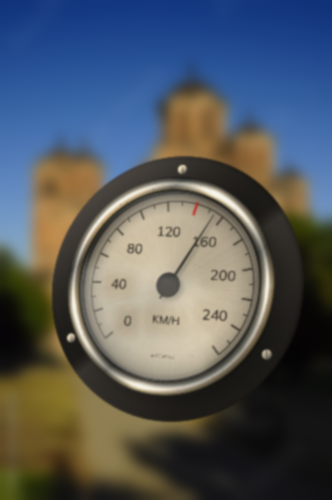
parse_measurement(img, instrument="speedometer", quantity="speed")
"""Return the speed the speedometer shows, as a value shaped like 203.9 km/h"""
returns 155 km/h
